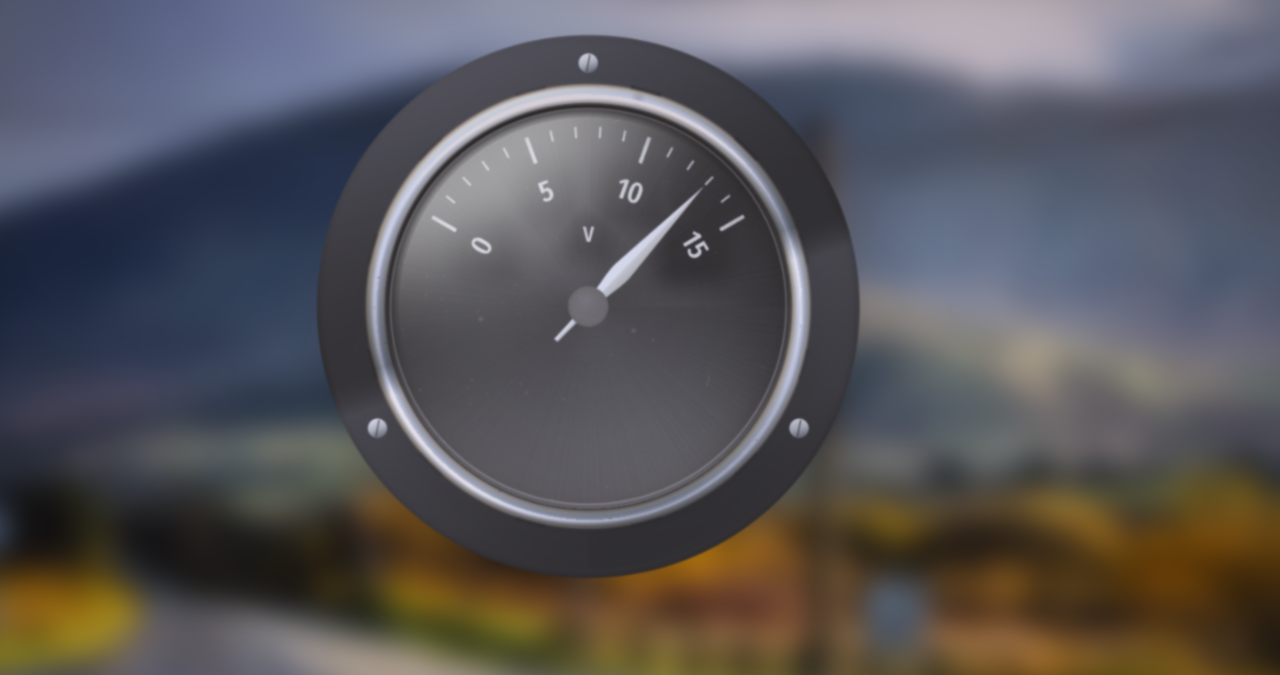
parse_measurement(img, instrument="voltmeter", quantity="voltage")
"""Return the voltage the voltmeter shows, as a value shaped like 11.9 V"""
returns 13 V
